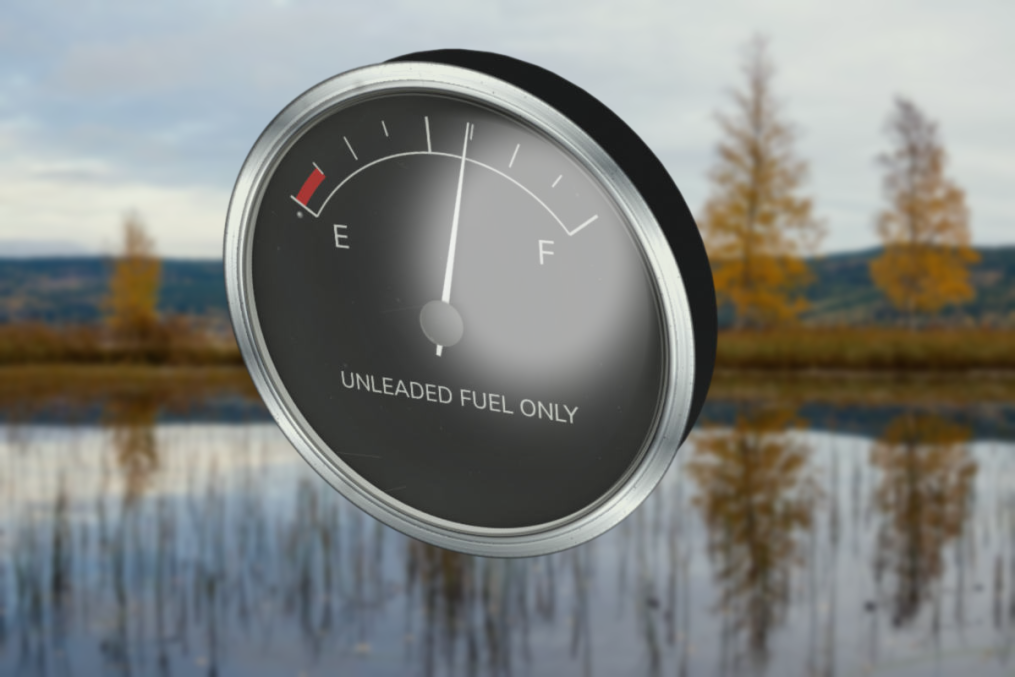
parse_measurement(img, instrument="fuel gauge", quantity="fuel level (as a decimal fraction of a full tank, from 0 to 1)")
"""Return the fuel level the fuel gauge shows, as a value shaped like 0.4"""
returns 0.625
